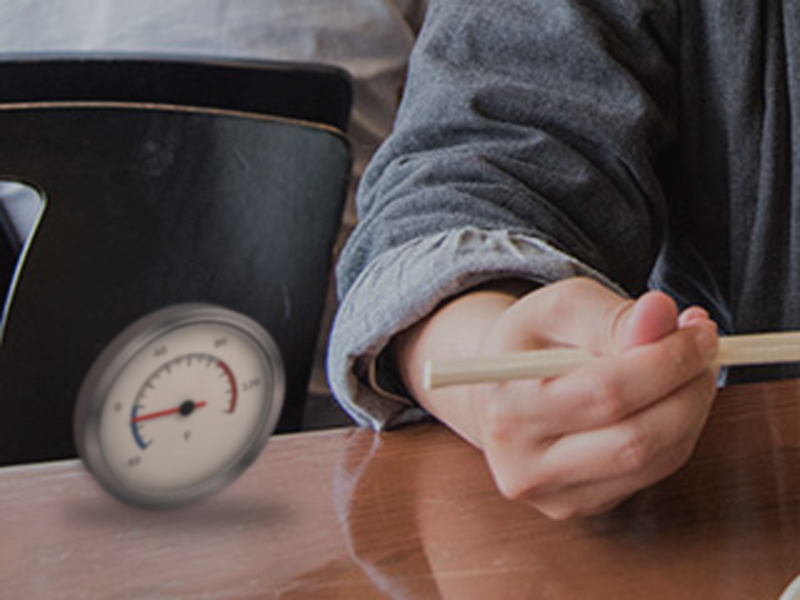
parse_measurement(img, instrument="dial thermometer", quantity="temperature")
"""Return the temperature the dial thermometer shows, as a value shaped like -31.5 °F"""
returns -10 °F
